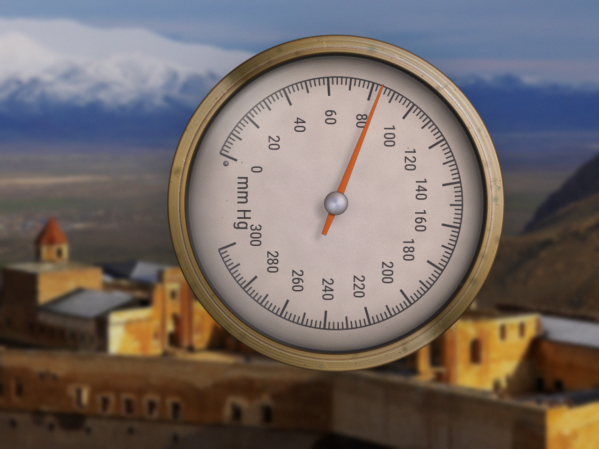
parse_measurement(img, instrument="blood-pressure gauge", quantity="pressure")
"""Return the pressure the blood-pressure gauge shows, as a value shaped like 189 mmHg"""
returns 84 mmHg
